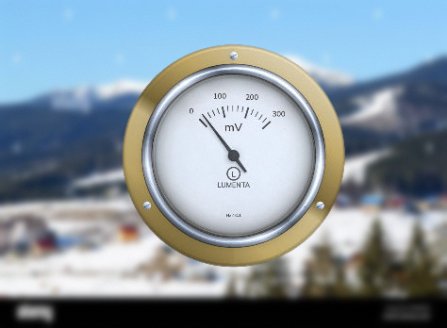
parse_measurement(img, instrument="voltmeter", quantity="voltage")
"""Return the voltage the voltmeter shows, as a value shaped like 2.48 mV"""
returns 20 mV
